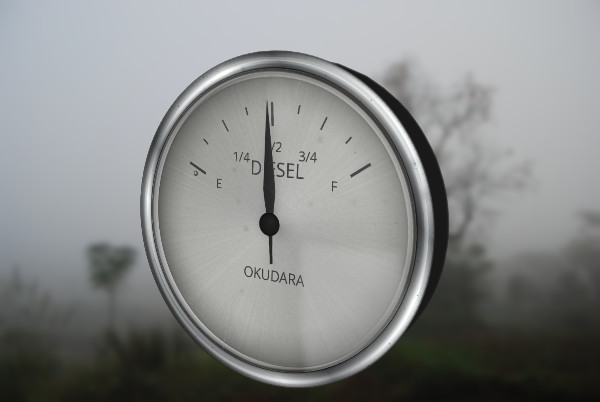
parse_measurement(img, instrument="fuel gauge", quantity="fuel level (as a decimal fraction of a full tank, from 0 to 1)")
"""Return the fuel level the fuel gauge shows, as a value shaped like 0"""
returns 0.5
